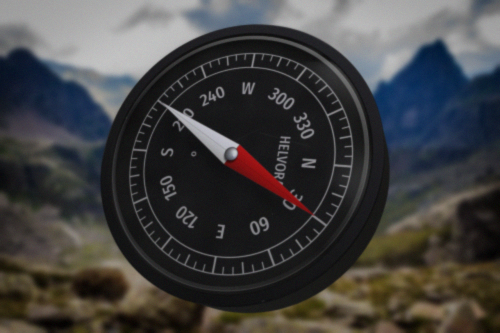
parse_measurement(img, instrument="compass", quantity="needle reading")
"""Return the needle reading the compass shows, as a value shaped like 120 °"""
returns 30 °
